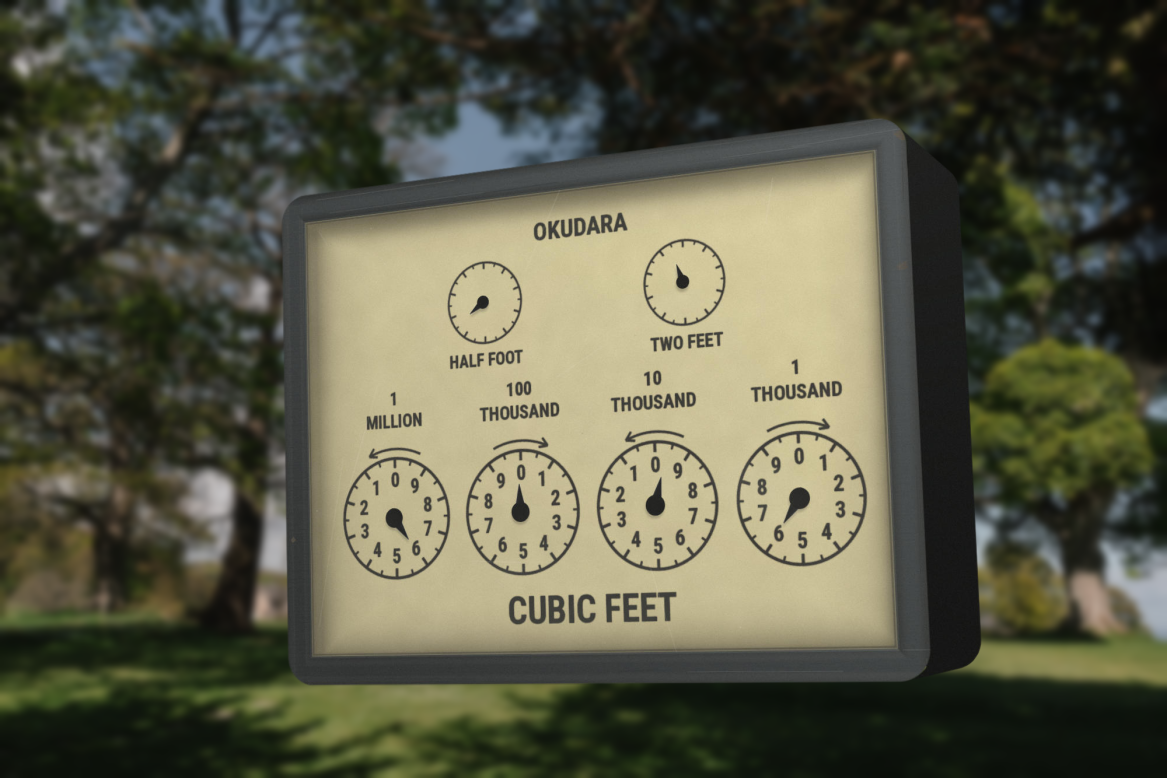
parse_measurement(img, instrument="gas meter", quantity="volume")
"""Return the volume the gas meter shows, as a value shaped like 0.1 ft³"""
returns 599600 ft³
